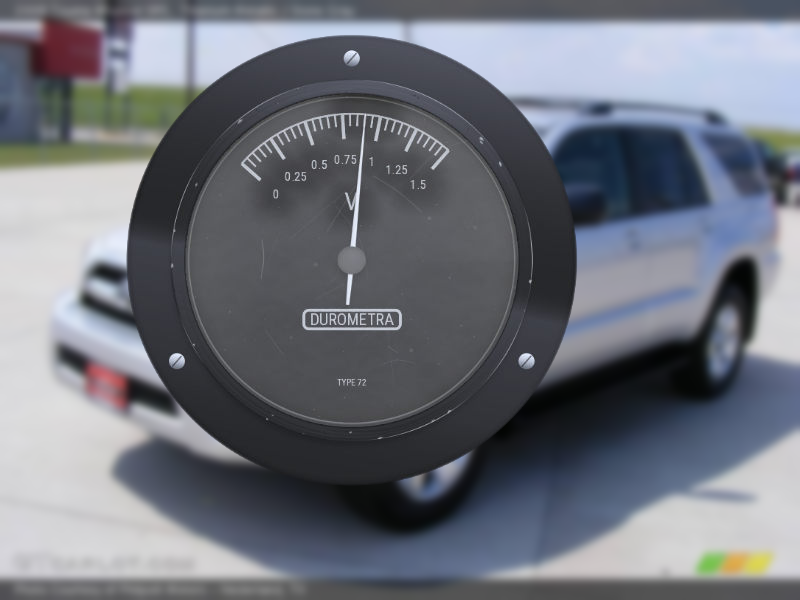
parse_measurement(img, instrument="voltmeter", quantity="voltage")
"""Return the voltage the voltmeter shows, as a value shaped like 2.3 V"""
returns 0.9 V
